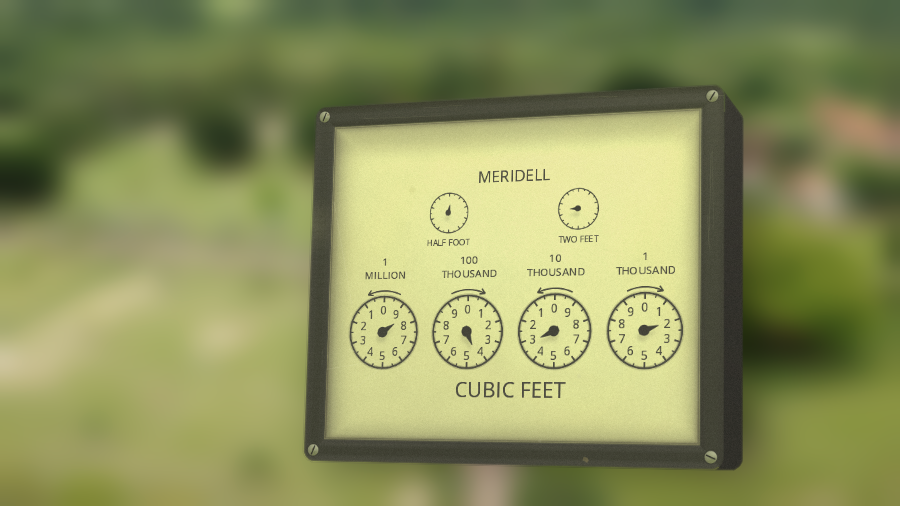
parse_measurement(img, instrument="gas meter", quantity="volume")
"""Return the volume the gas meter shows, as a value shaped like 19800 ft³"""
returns 843200 ft³
